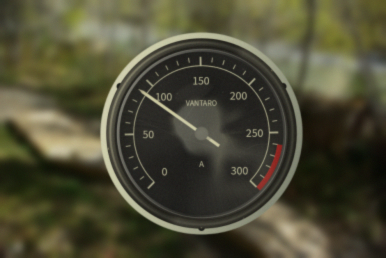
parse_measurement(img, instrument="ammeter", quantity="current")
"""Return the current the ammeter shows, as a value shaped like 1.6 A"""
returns 90 A
